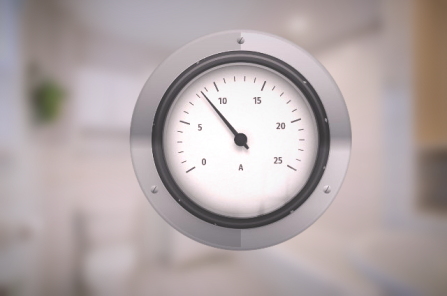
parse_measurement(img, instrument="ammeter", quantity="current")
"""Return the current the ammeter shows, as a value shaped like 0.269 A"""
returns 8.5 A
